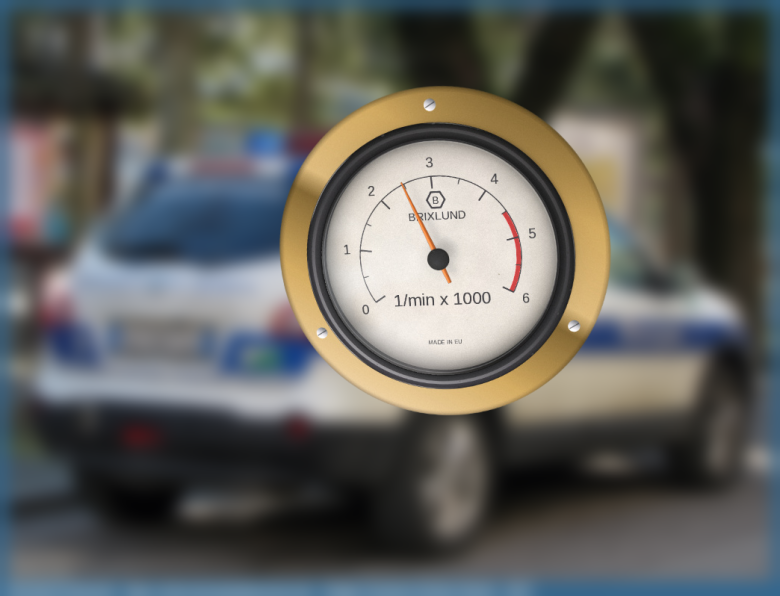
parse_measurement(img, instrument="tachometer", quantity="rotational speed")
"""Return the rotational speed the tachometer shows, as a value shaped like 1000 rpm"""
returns 2500 rpm
